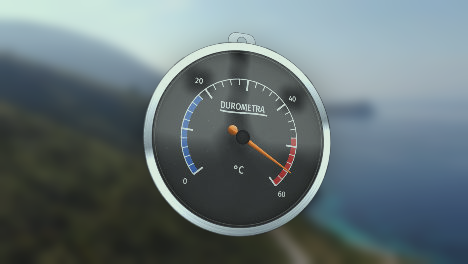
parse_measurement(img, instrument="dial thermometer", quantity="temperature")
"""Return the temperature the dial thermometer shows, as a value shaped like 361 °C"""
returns 56 °C
